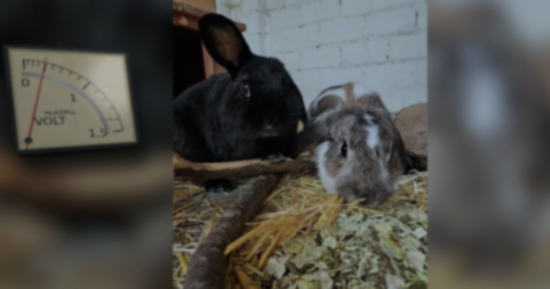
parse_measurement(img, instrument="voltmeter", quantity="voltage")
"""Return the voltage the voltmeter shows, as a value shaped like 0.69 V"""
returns 0.5 V
